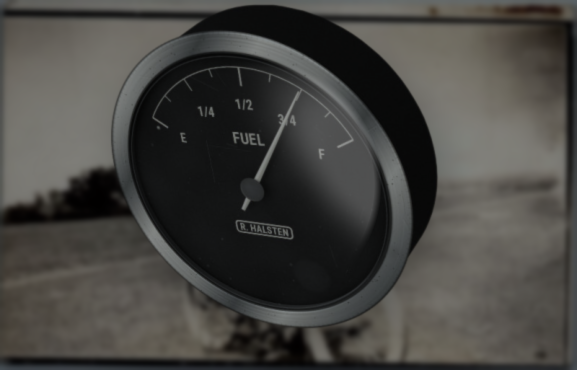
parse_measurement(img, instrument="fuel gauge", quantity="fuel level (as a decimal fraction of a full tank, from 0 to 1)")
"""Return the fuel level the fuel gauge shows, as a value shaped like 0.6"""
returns 0.75
